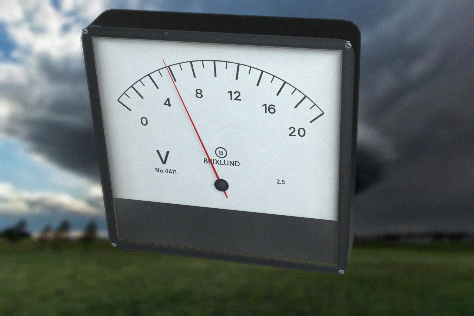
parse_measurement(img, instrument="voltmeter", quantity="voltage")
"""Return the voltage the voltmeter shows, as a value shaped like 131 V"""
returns 6 V
